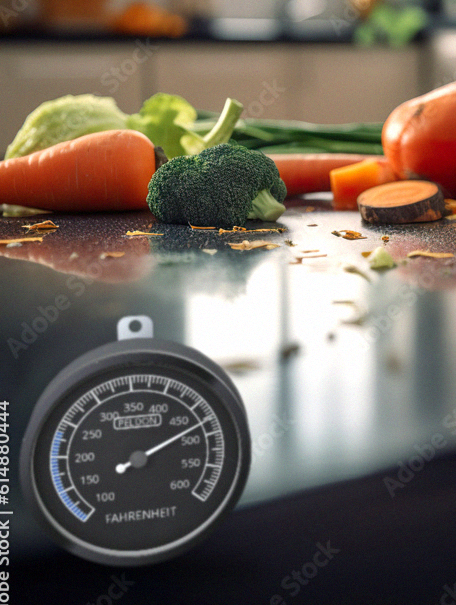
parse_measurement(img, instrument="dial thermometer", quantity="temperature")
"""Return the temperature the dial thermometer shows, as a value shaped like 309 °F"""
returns 475 °F
